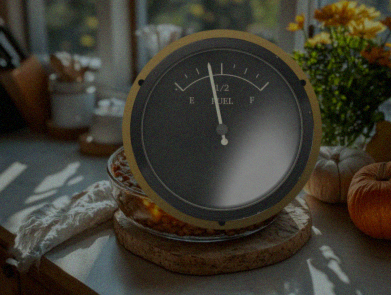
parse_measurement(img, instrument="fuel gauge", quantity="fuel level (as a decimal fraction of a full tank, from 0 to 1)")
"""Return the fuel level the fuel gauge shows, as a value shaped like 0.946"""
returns 0.375
